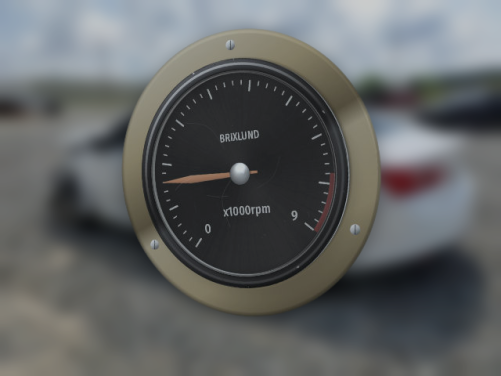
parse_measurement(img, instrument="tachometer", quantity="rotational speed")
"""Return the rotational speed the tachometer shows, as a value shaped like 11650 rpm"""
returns 1600 rpm
